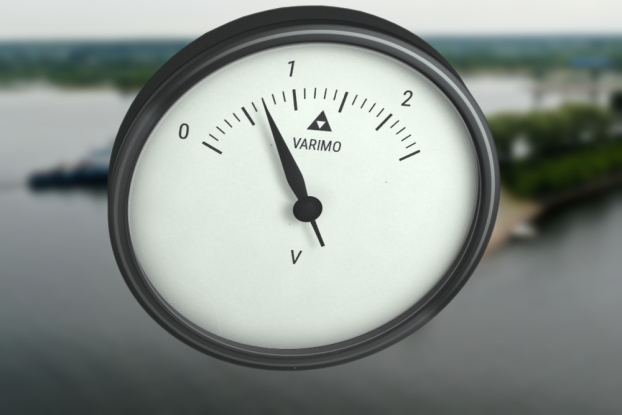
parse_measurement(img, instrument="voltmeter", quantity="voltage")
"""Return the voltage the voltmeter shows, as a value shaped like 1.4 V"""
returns 0.7 V
